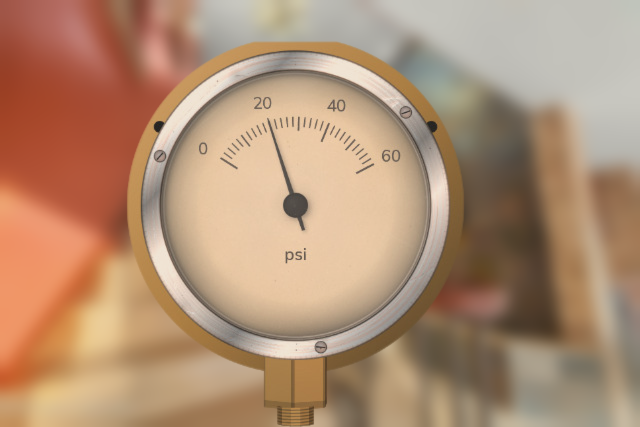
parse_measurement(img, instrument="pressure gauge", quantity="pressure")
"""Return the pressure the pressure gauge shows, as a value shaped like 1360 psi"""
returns 20 psi
